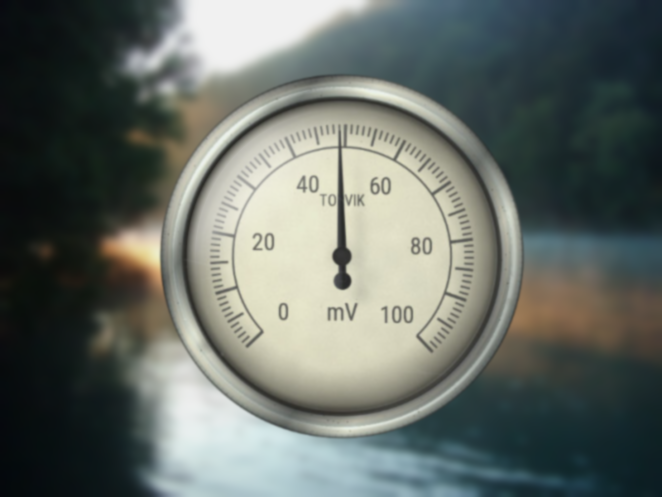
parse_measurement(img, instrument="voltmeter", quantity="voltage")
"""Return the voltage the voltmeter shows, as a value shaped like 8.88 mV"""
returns 49 mV
